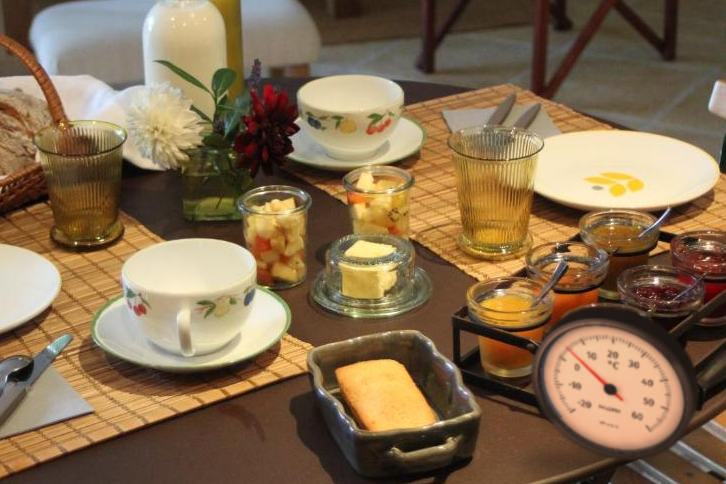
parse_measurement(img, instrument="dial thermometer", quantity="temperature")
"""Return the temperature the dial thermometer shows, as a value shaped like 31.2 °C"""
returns 5 °C
